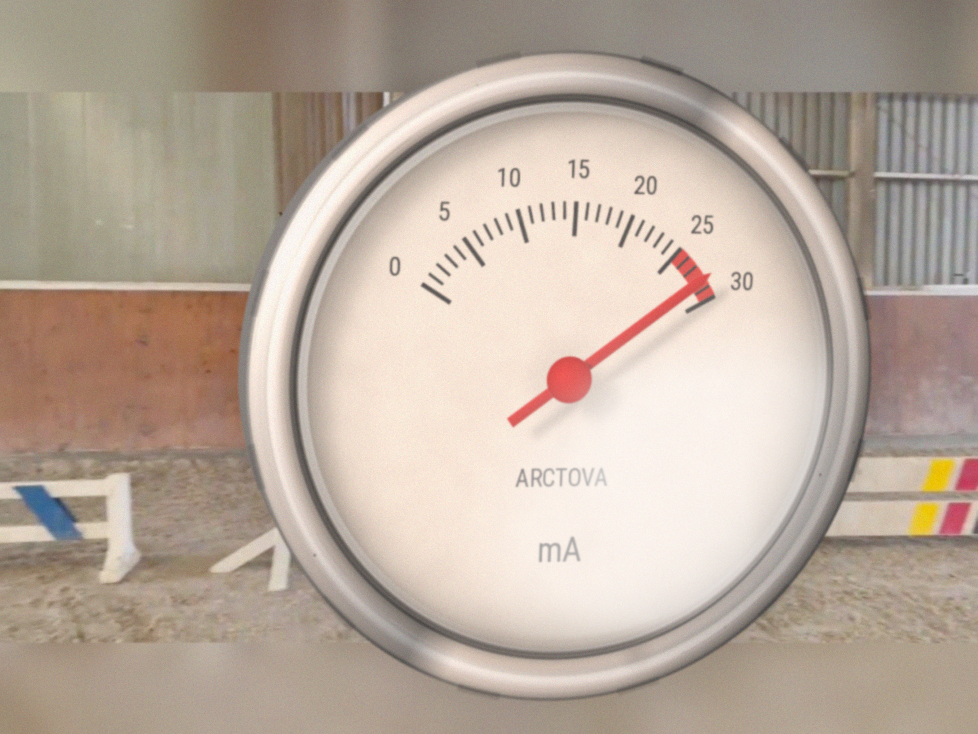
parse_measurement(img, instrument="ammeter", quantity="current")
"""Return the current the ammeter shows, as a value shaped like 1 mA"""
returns 28 mA
